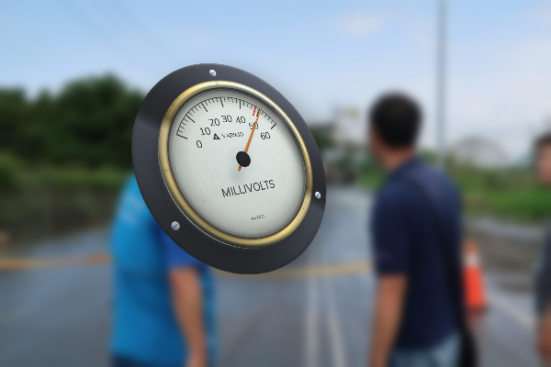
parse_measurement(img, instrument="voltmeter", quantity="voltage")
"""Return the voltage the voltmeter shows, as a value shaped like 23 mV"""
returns 50 mV
